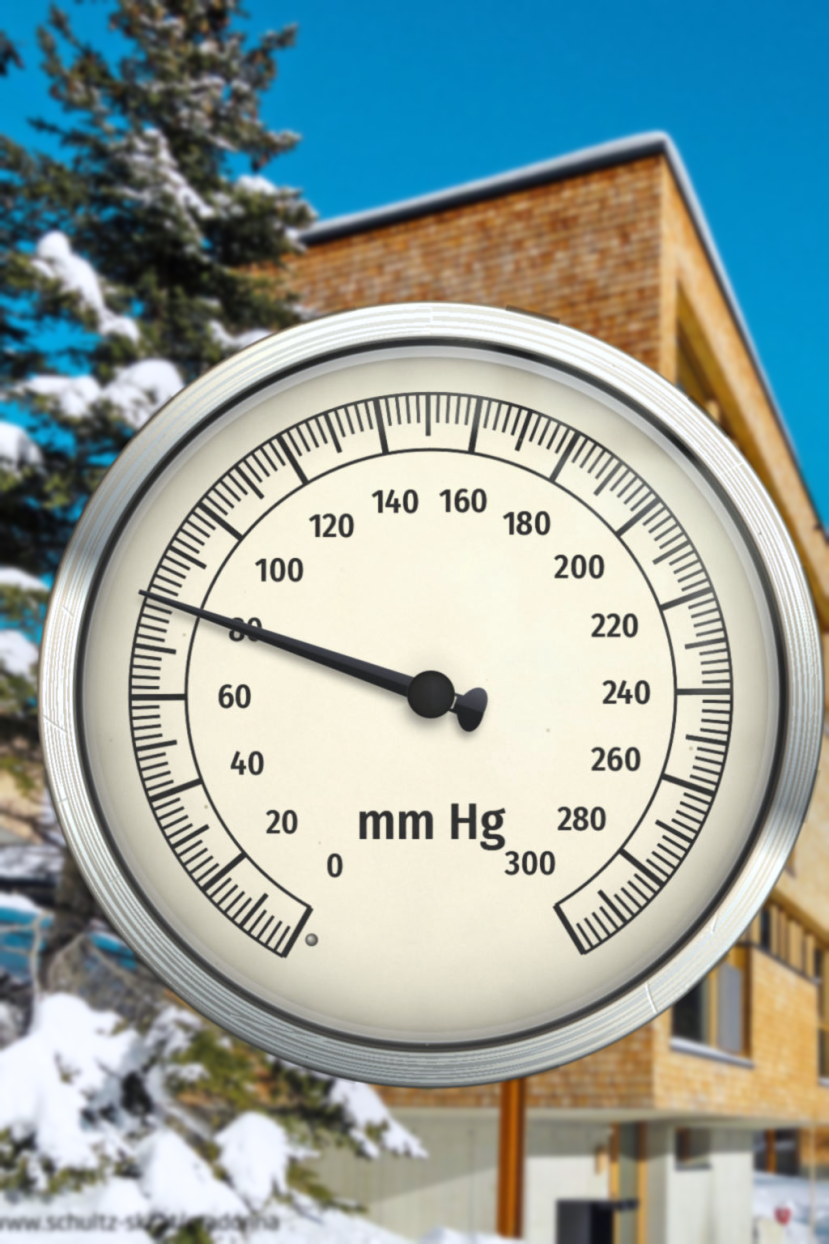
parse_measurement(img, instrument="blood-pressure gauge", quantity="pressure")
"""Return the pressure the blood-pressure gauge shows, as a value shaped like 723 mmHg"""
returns 80 mmHg
